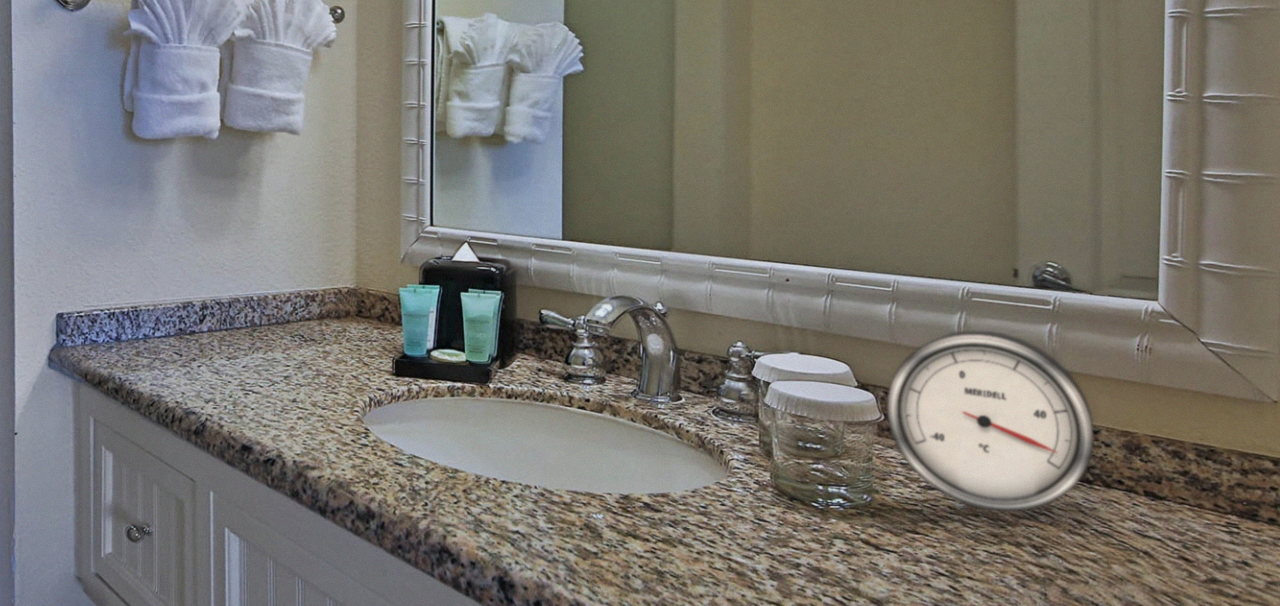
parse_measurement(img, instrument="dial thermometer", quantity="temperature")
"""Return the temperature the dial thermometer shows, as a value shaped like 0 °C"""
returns 55 °C
